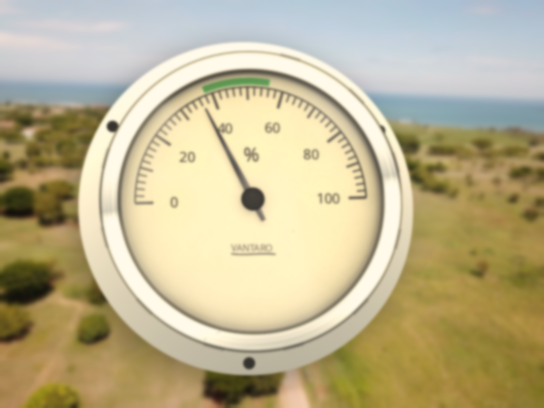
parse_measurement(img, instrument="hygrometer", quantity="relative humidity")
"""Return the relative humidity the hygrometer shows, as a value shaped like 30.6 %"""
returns 36 %
